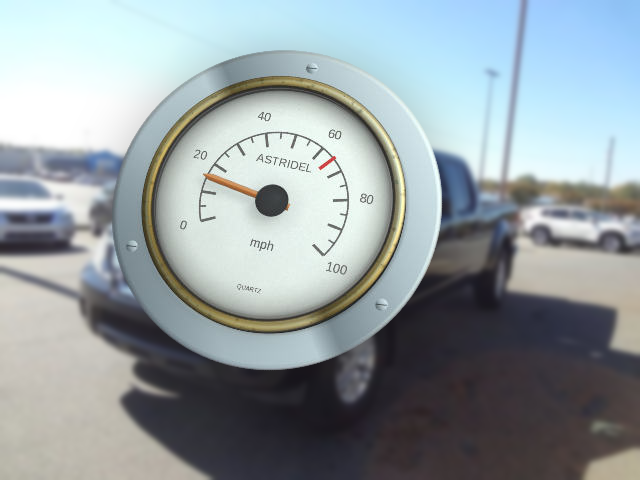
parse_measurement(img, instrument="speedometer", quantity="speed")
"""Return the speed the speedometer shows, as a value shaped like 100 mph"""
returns 15 mph
